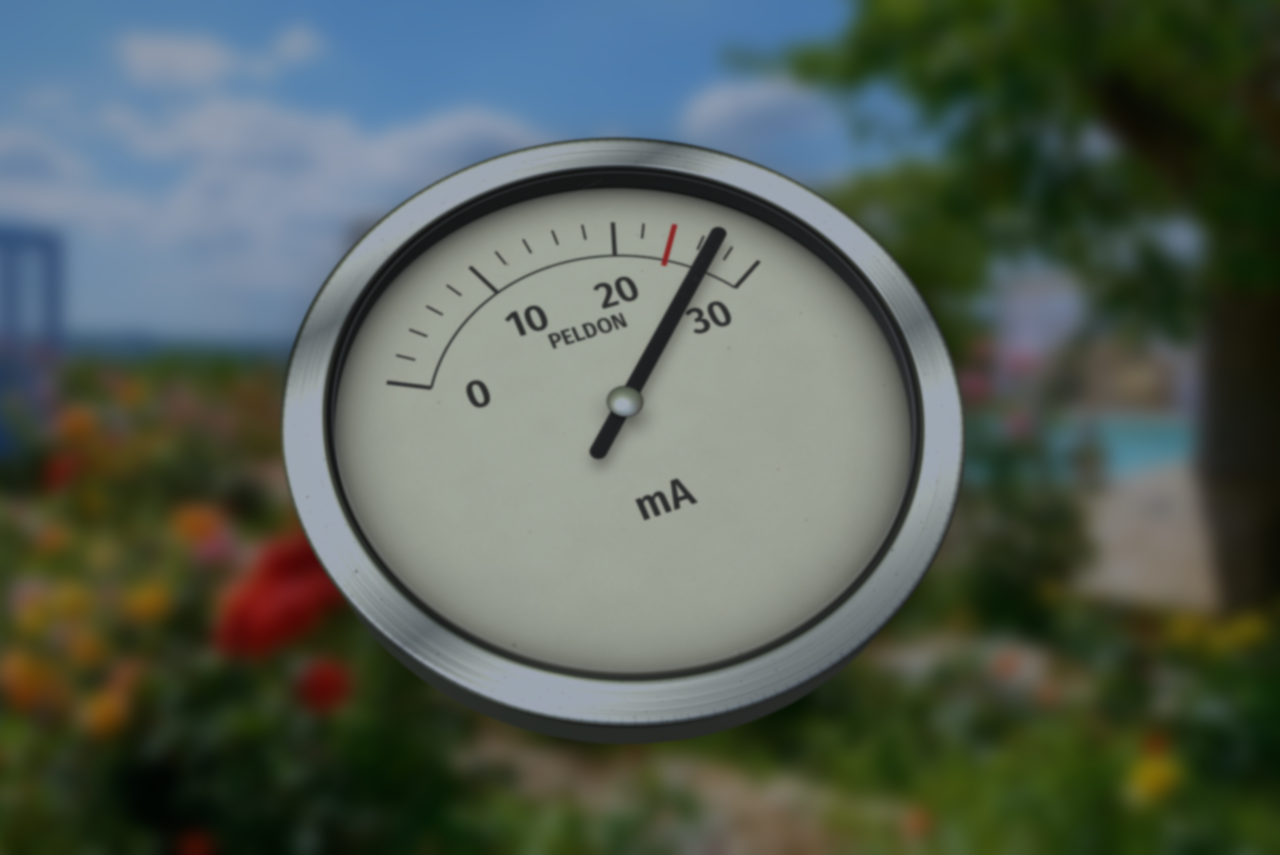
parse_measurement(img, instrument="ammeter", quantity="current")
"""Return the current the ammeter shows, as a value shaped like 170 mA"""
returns 27 mA
